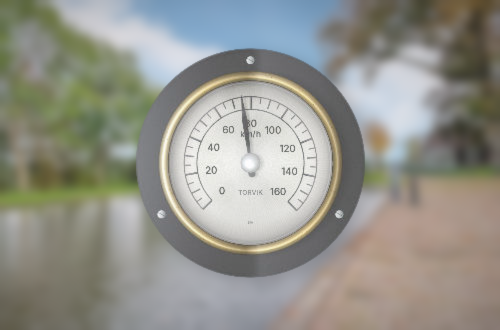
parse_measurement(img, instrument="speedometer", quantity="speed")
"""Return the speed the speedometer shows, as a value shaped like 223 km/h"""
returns 75 km/h
